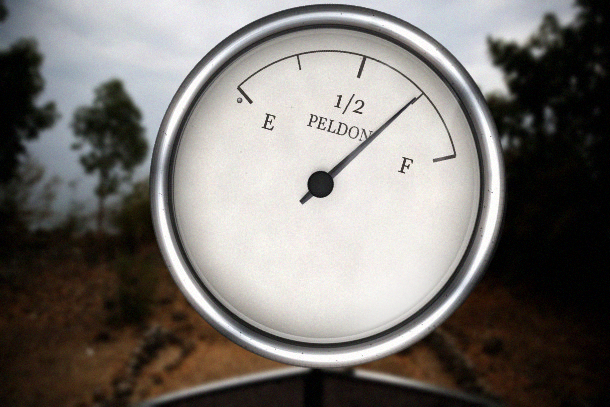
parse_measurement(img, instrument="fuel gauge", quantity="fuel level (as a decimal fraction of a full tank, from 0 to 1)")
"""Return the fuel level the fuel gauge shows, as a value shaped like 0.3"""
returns 0.75
